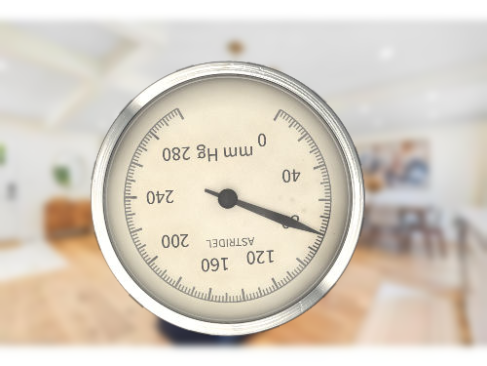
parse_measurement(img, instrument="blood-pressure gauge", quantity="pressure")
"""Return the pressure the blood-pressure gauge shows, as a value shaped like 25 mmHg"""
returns 80 mmHg
